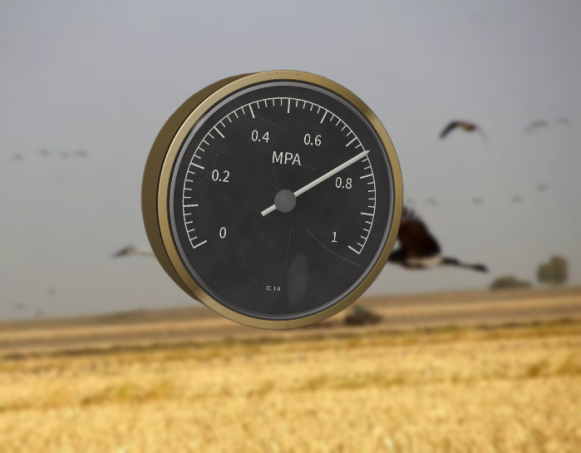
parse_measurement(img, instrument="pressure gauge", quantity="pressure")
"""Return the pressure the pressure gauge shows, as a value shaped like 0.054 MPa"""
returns 0.74 MPa
